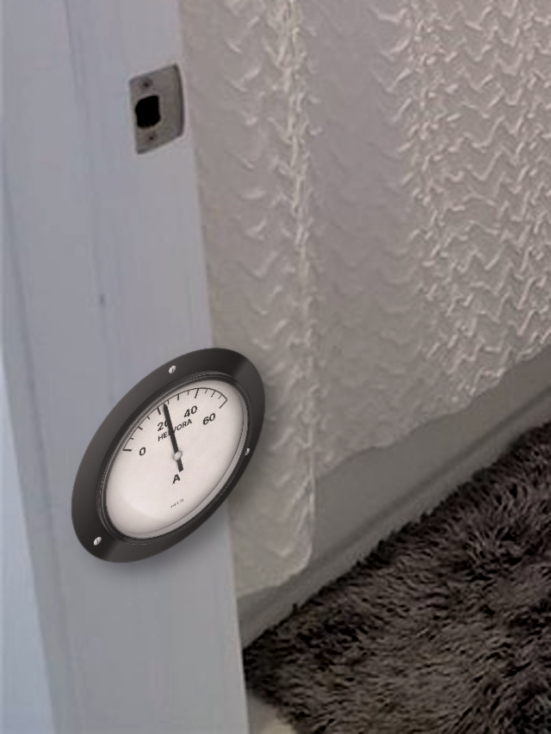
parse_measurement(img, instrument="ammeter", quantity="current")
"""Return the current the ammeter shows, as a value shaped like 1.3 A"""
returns 22.5 A
